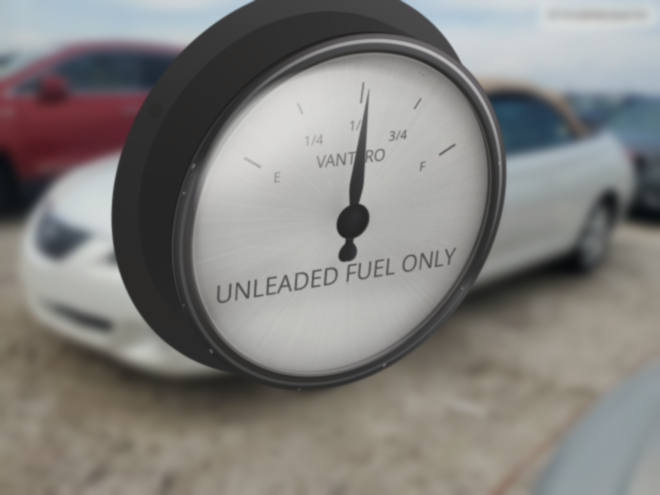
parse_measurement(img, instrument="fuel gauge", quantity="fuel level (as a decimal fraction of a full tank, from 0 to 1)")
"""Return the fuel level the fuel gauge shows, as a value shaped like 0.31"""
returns 0.5
